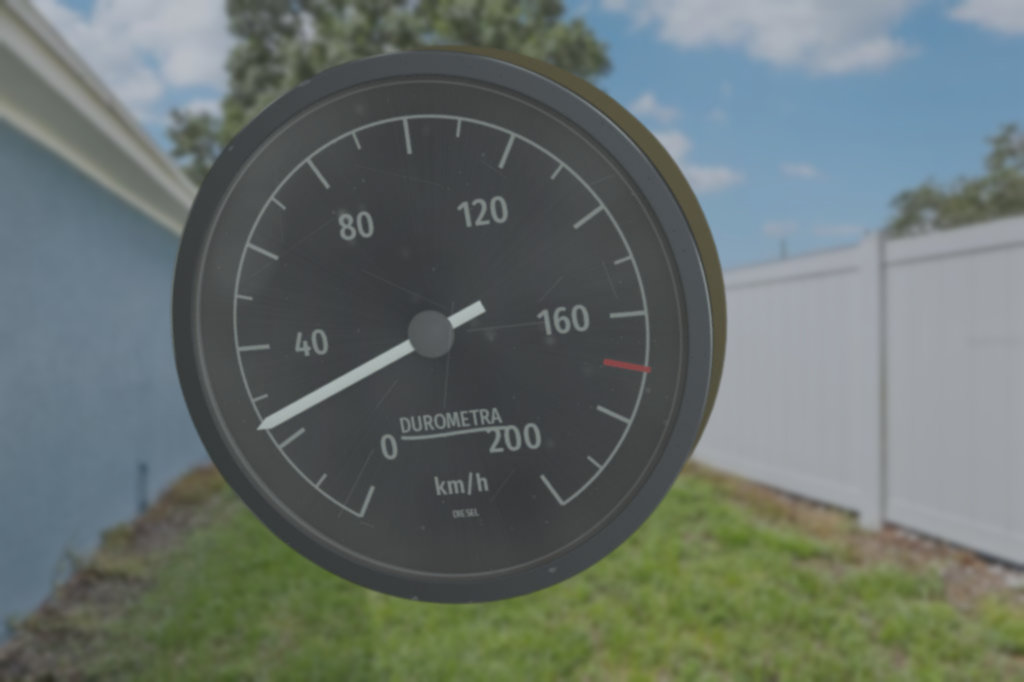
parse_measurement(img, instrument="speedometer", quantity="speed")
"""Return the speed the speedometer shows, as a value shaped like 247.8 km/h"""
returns 25 km/h
